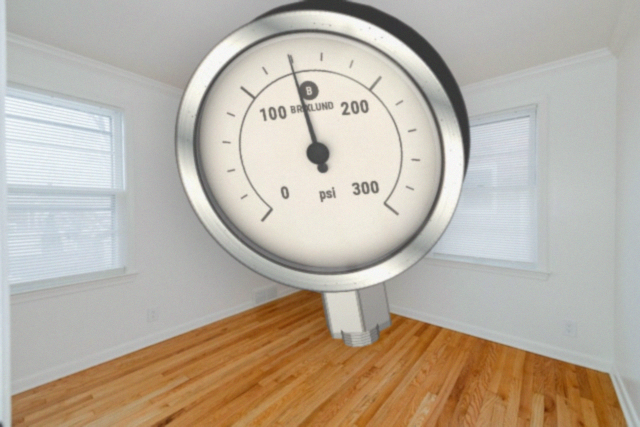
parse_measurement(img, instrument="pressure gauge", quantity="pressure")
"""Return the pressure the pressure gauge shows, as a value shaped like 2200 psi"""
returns 140 psi
